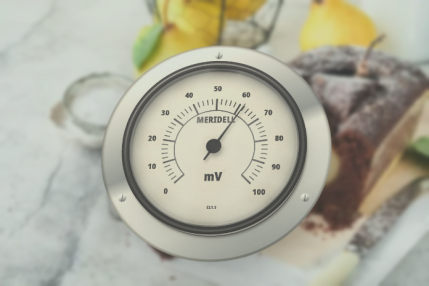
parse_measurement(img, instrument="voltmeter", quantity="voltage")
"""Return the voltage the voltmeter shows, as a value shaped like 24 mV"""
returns 62 mV
